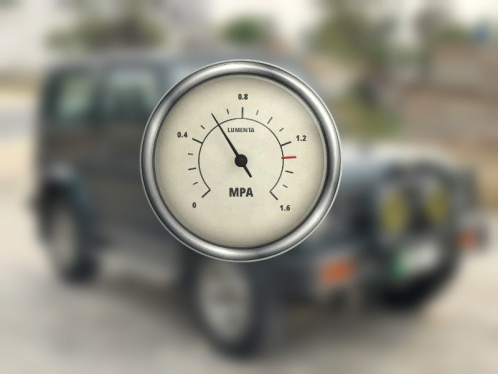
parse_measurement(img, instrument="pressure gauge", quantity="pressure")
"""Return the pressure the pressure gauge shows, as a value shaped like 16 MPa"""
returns 0.6 MPa
